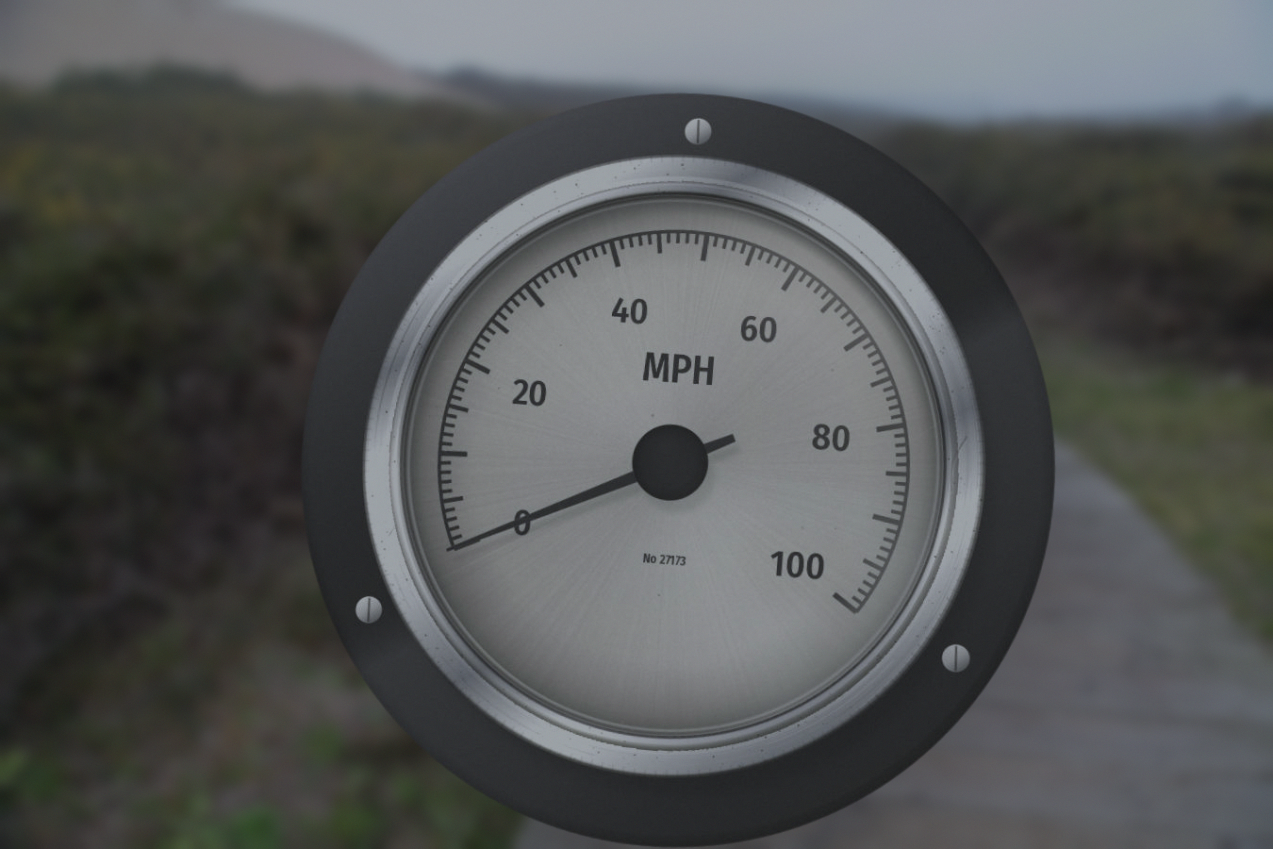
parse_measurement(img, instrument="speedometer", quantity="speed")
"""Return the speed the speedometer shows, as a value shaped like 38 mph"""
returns 0 mph
